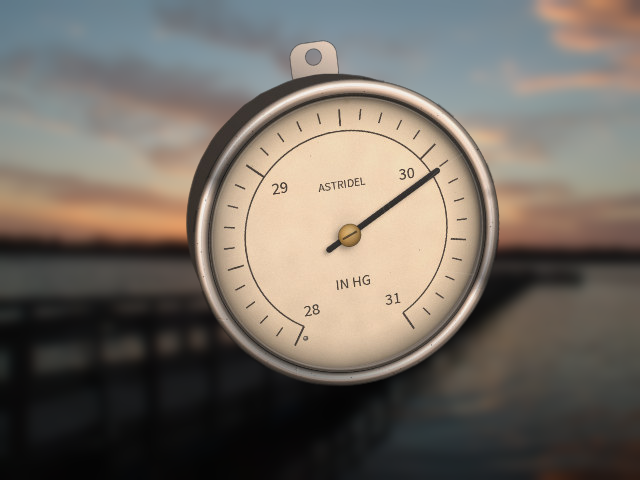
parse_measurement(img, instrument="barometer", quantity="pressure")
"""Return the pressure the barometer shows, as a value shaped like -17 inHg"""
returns 30.1 inHg
